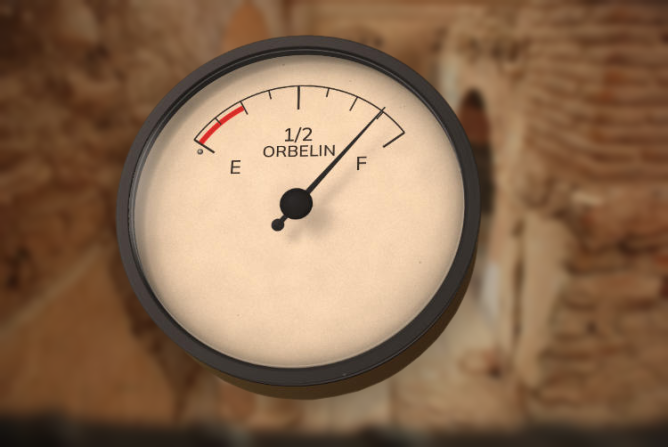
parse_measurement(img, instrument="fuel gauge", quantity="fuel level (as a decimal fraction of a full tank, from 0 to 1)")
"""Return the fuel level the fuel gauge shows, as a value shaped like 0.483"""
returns 0.875
